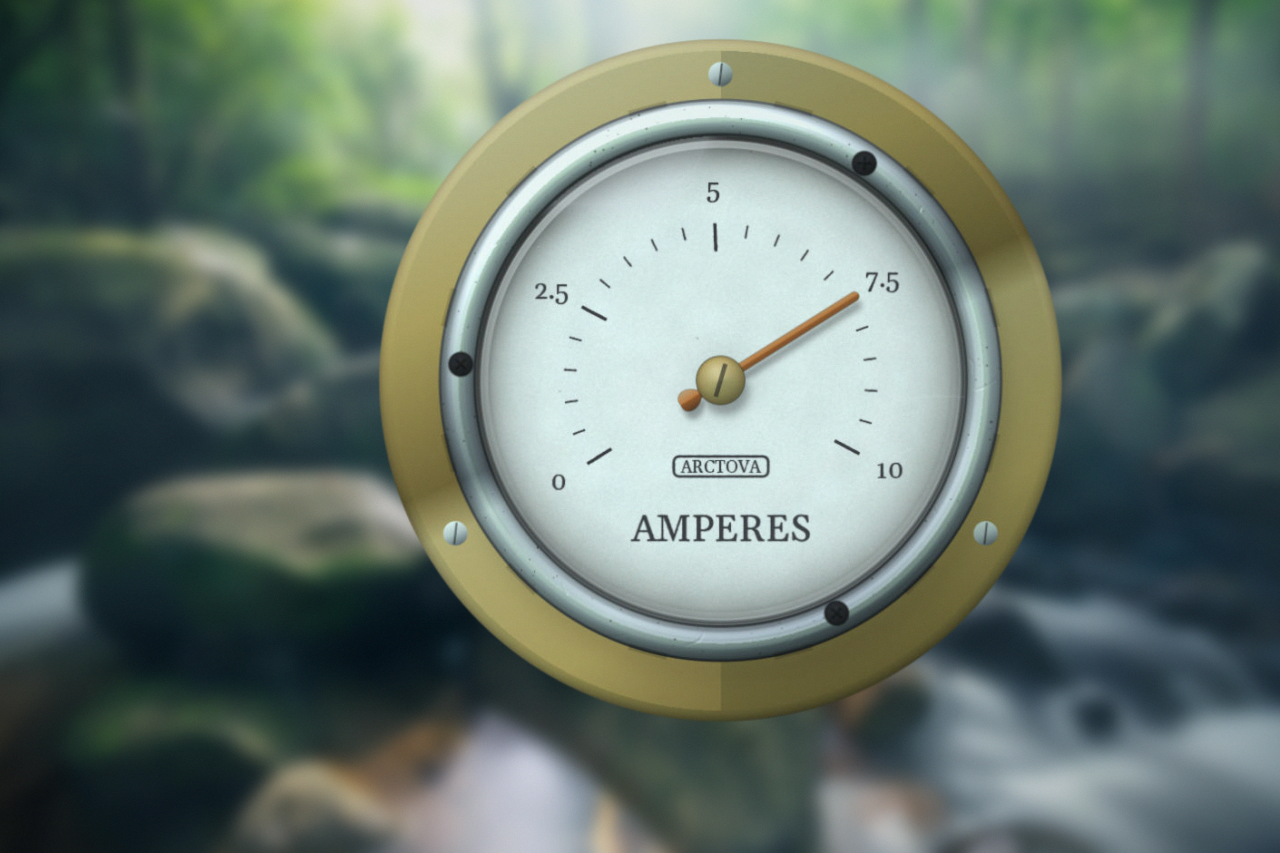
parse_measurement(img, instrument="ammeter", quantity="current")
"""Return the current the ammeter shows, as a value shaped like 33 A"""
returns 7.5 A
